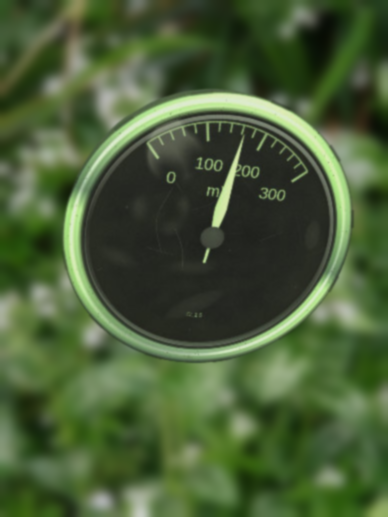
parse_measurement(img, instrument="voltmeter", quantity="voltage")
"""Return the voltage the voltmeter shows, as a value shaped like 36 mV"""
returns 160 mV
